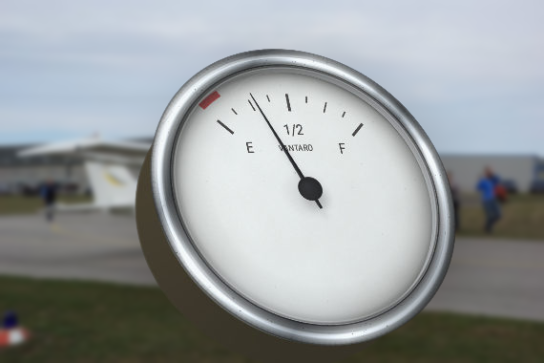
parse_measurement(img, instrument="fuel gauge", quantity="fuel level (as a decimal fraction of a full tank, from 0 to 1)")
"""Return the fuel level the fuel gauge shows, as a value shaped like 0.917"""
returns 0.25
